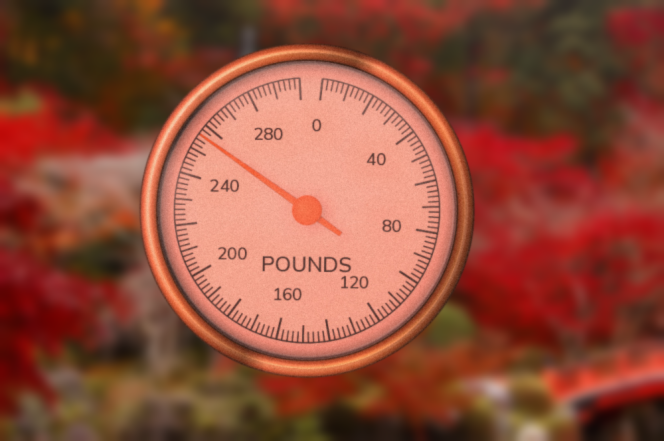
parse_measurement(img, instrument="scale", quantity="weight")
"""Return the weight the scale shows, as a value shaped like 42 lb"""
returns 256 lb
